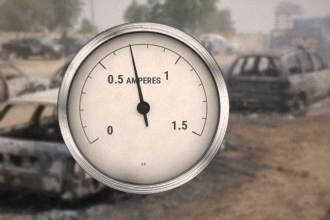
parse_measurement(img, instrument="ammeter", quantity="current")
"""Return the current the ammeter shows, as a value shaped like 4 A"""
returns 0.7 A
